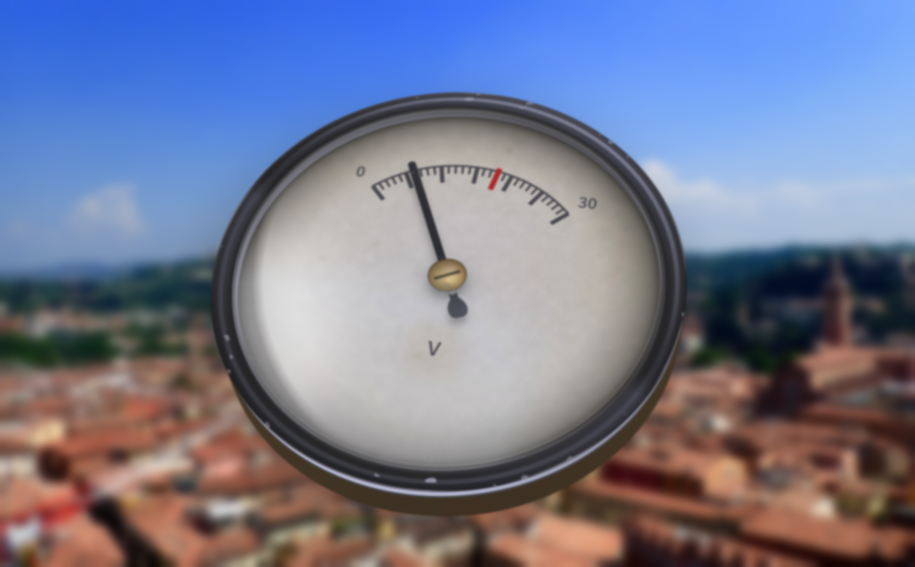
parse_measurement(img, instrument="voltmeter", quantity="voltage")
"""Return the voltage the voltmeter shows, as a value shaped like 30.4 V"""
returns 6 V
